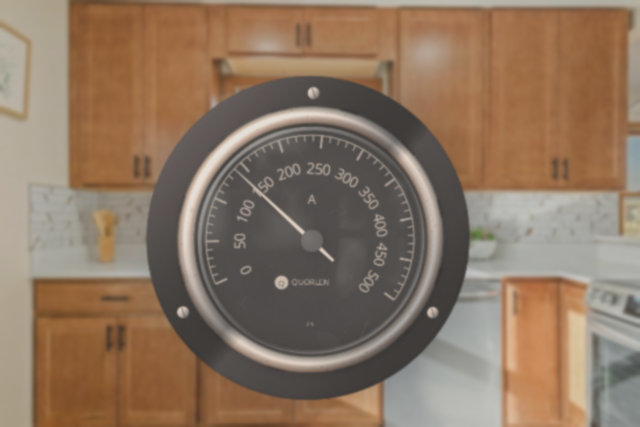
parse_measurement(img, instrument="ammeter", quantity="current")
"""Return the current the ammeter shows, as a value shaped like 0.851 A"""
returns 140 A
